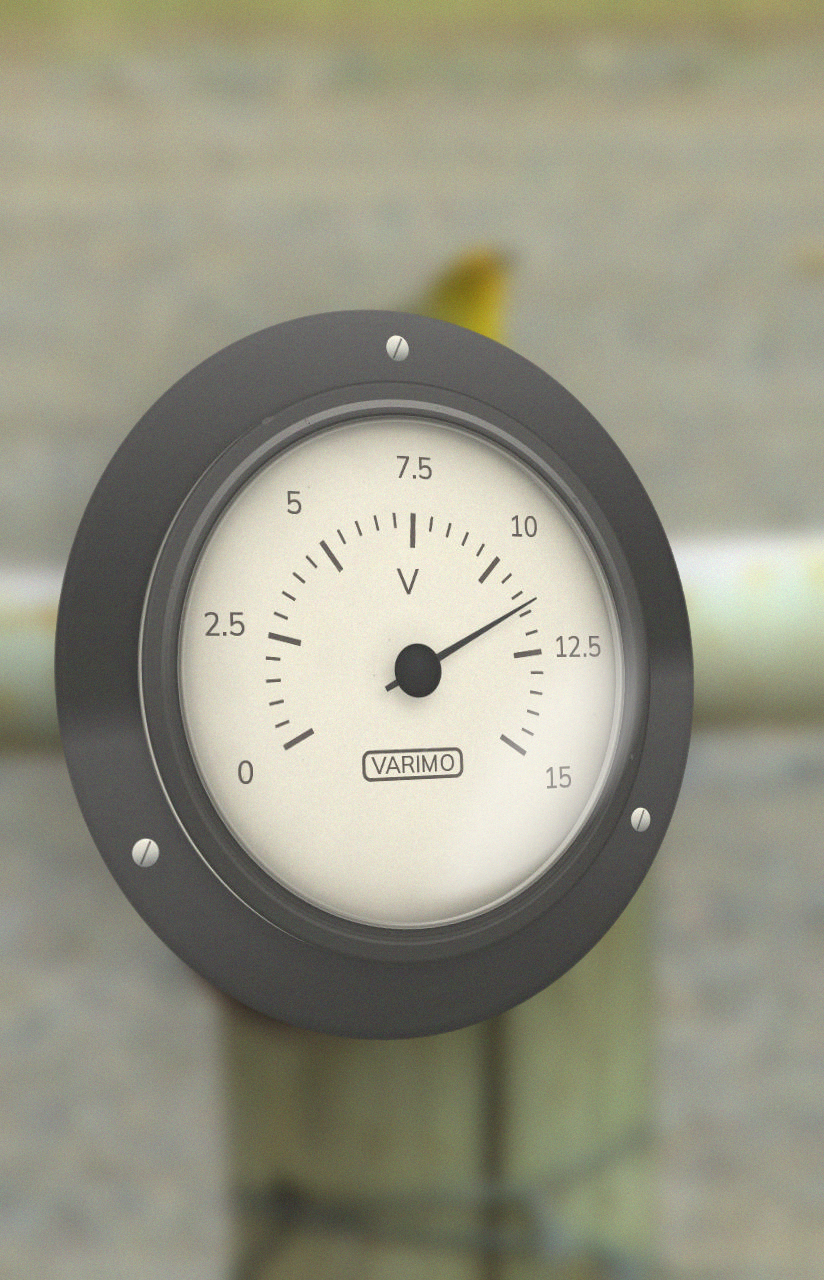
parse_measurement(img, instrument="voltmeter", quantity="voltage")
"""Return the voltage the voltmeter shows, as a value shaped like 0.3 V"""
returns 11.25 V
